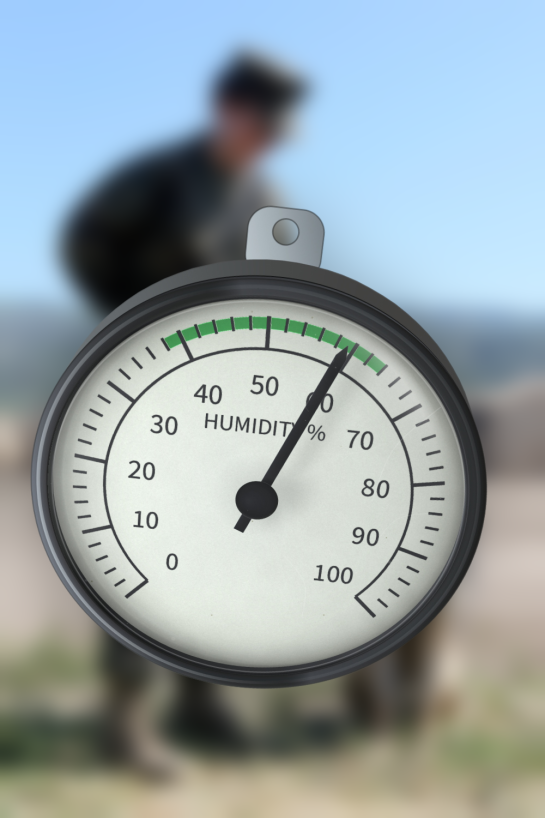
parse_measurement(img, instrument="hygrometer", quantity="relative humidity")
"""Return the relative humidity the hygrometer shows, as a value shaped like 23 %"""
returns 59 %
